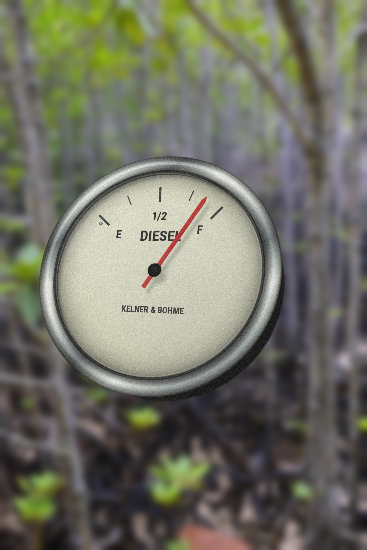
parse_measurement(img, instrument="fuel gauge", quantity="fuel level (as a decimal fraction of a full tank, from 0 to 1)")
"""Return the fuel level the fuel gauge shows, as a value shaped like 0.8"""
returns 0.875
